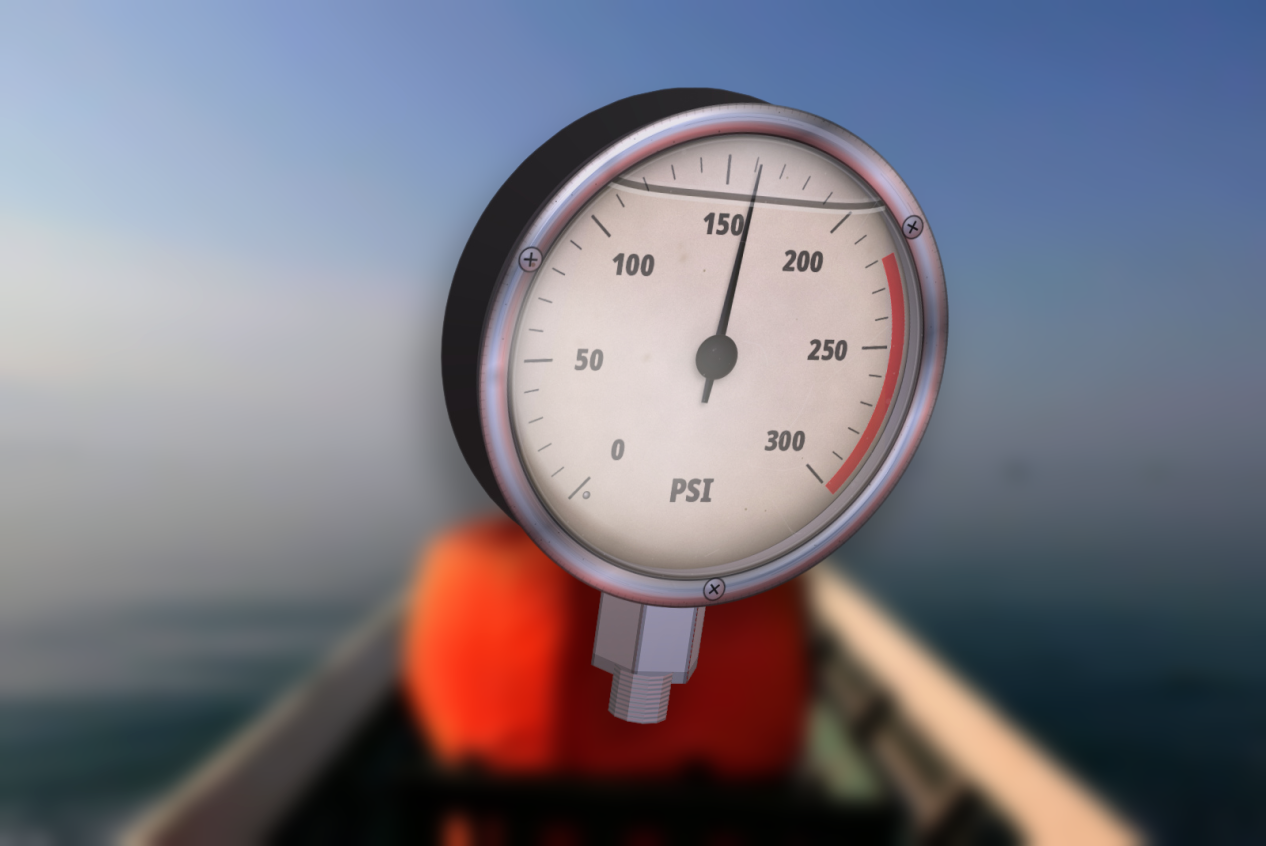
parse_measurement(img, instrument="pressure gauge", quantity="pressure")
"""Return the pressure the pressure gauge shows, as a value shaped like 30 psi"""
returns 160 psi
